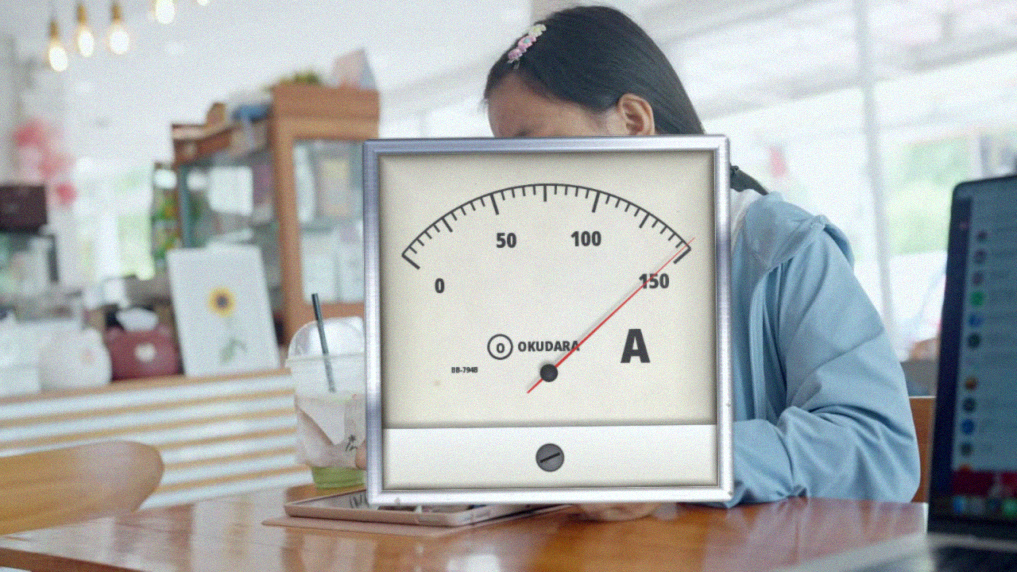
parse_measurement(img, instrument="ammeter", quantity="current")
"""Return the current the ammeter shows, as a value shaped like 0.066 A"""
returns 147.5 A
